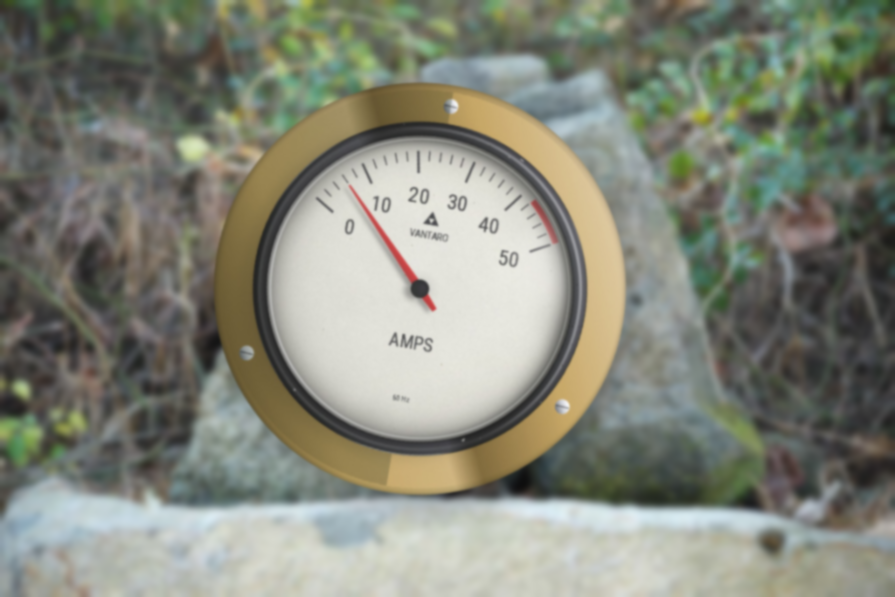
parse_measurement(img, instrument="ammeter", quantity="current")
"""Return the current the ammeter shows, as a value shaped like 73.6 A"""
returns 6 A
